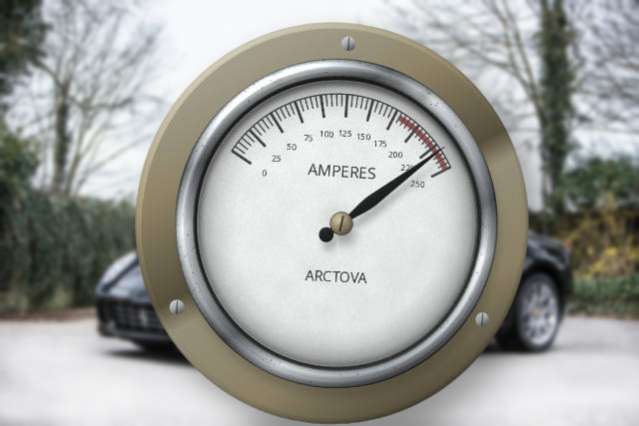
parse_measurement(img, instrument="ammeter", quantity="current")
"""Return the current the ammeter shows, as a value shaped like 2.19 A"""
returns 230 A
